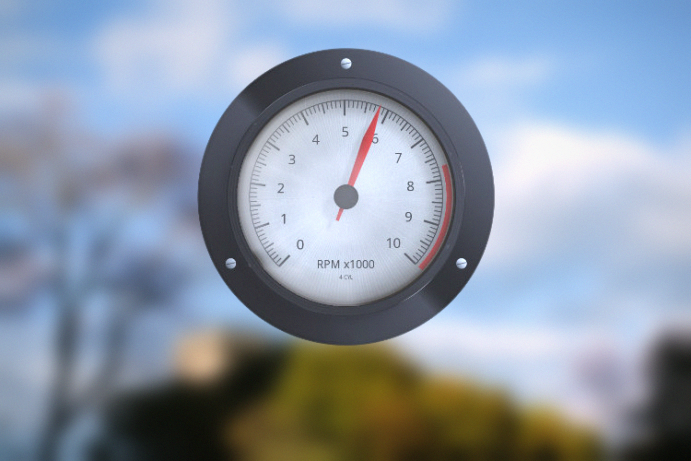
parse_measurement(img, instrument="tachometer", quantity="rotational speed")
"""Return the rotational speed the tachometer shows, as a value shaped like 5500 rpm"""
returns 5800 rpm
